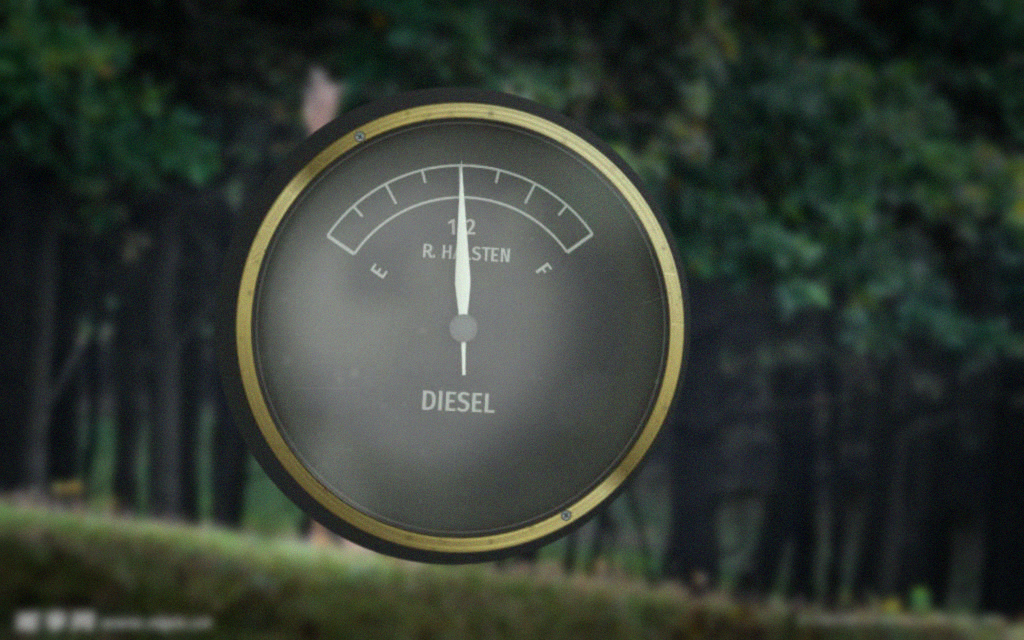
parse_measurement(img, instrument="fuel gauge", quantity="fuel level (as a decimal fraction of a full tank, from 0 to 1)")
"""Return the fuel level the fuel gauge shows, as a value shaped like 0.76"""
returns 0.5
